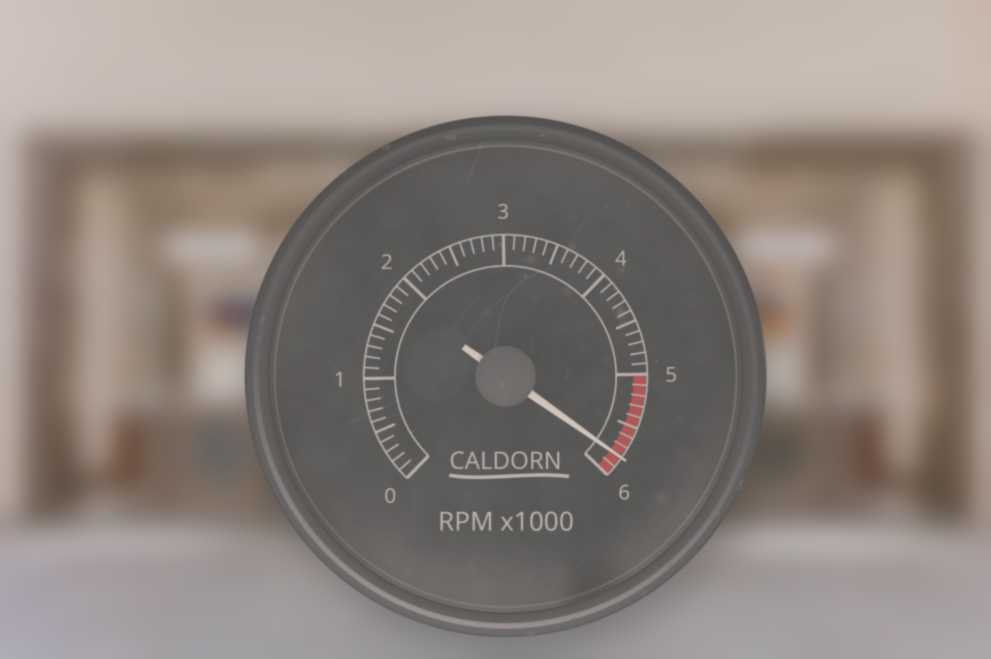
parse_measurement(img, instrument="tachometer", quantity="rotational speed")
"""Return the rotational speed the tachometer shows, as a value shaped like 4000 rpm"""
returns 5800 rpm
